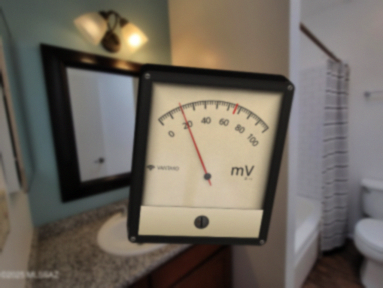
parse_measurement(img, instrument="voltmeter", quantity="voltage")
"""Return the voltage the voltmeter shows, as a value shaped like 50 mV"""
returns 20 mV
